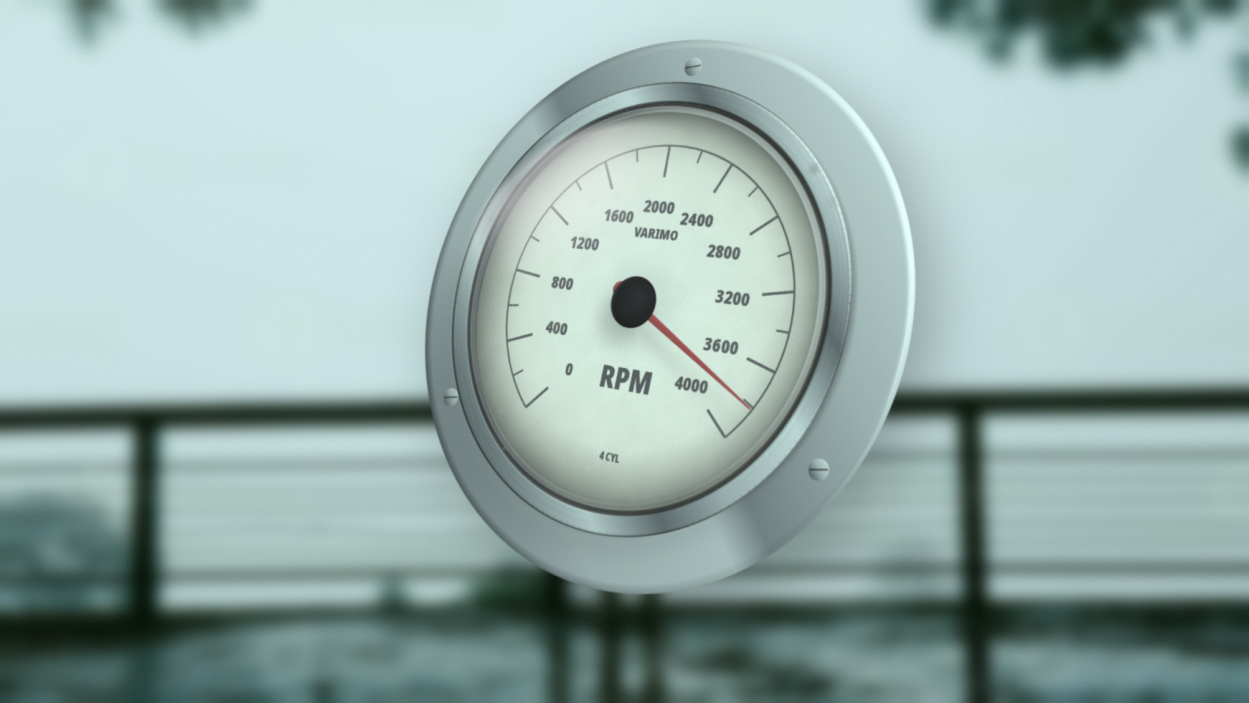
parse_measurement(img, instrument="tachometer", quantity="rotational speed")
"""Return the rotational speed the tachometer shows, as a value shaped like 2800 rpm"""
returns 3800 rpm
